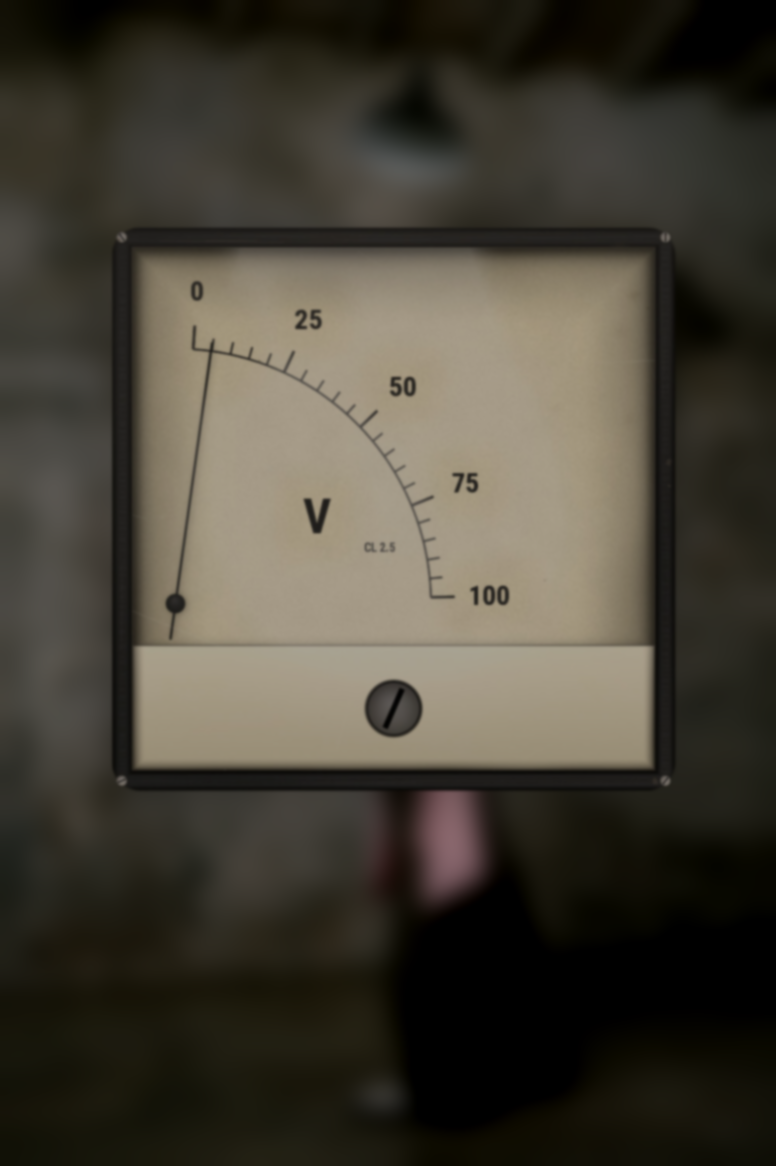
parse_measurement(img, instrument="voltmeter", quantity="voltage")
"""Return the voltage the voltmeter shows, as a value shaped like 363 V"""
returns 5 V
